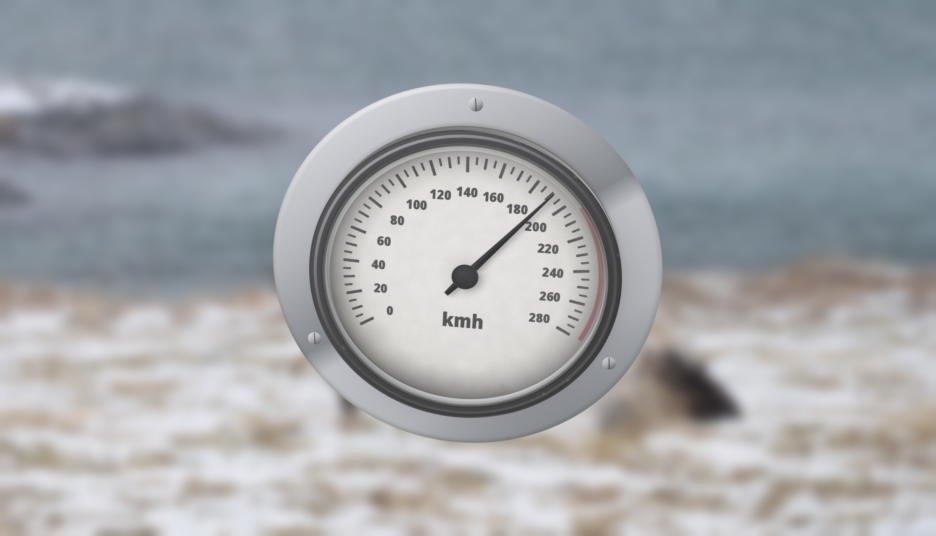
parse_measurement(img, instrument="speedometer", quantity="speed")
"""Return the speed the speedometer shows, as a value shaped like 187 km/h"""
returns 190 km/h
